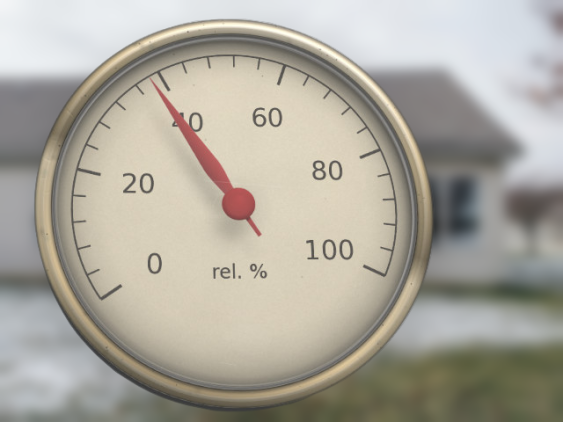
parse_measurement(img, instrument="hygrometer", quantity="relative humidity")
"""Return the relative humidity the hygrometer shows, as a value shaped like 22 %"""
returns 38 %
